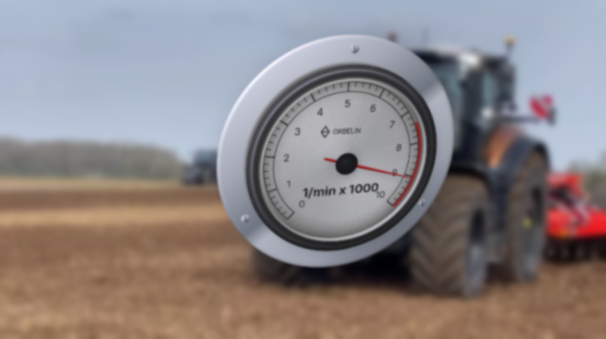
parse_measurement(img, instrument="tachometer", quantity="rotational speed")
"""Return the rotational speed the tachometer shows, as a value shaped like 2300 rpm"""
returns 9000 rpm
